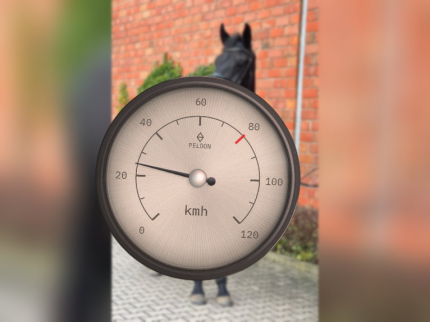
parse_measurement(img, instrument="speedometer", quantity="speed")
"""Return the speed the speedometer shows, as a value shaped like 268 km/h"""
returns 25 km/h
